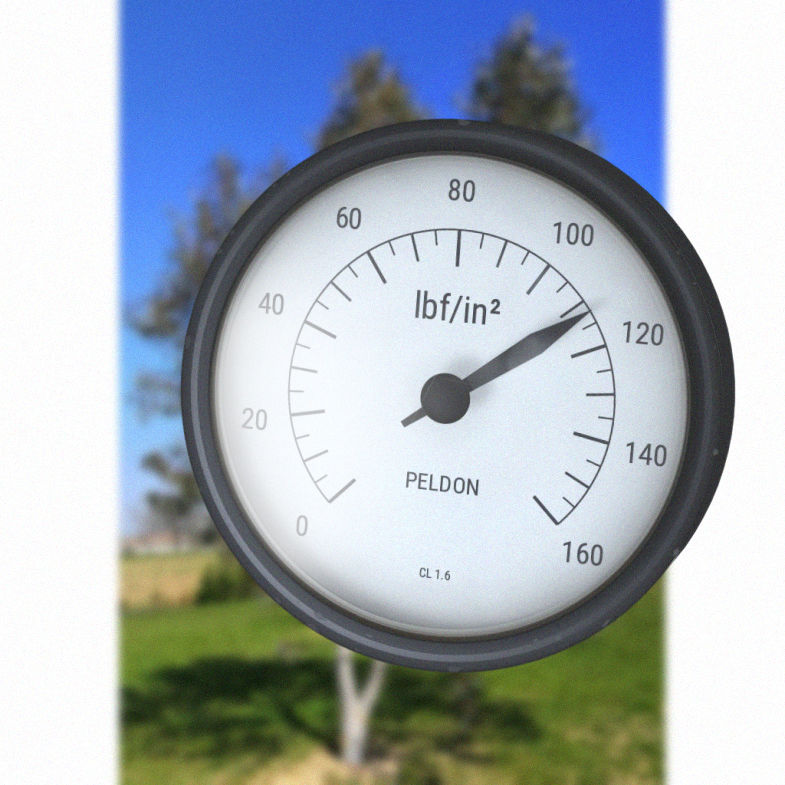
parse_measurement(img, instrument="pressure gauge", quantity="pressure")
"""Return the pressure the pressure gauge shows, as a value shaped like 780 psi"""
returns 112.5 psi
